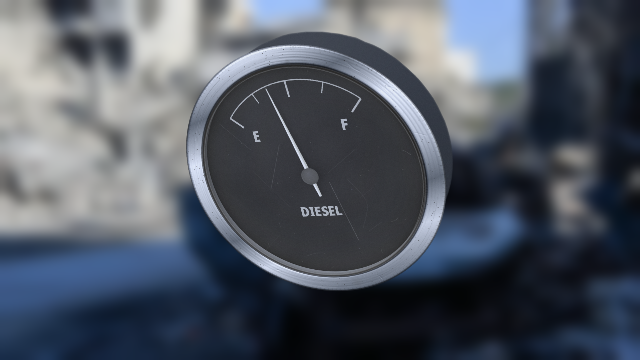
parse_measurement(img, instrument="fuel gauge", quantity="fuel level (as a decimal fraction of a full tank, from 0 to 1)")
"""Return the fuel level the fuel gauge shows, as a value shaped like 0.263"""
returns 0.375
